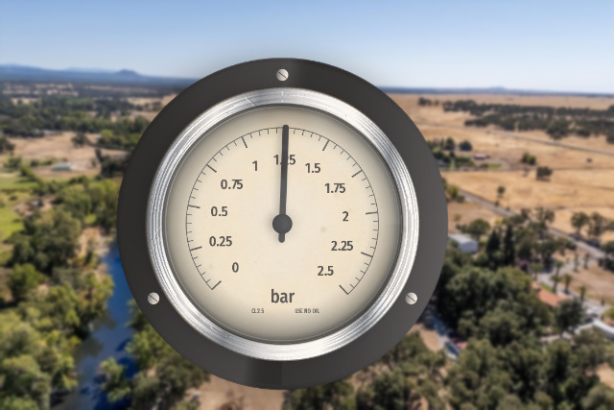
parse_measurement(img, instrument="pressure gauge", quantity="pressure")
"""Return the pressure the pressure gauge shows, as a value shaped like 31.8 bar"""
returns 1.25 bar
